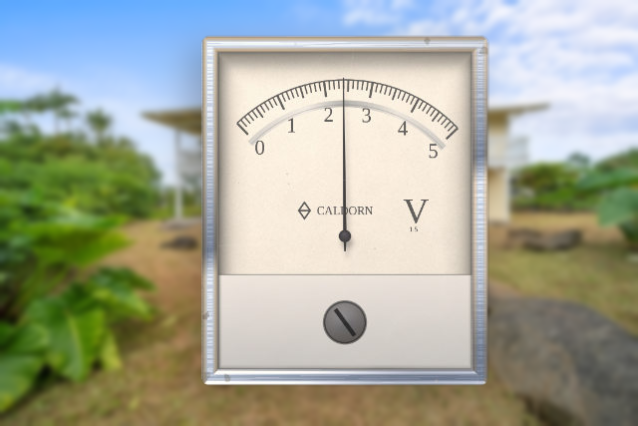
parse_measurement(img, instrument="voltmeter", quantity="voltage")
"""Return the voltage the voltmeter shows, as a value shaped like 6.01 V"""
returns 2.4 V
